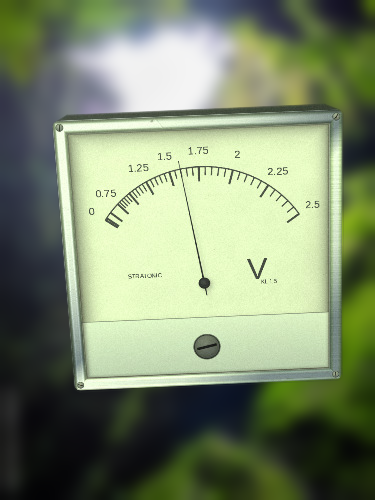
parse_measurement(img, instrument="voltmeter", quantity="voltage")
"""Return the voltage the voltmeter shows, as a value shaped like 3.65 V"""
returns 1.6 V
